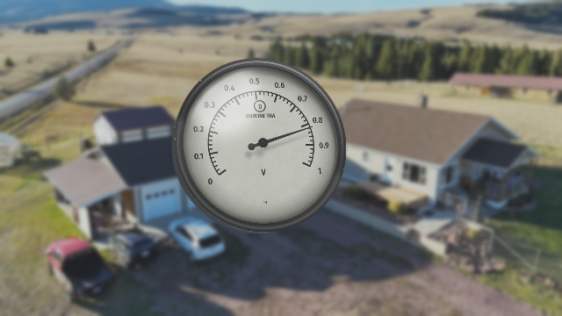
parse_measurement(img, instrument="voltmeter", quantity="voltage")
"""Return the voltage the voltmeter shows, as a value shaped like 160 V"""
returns 0.82 V
